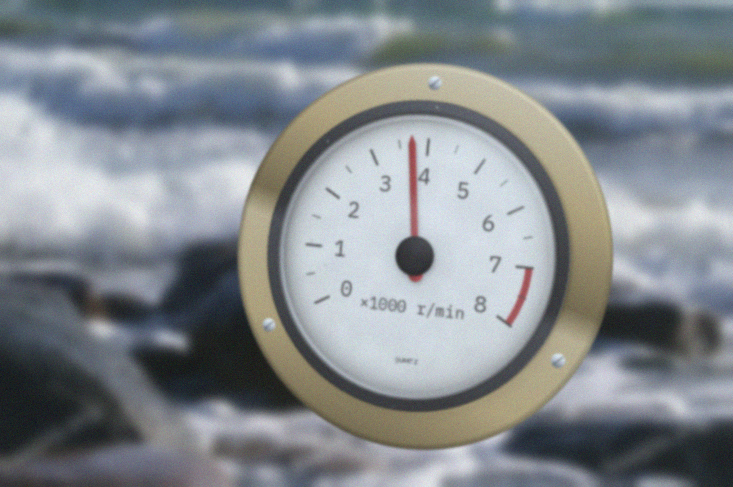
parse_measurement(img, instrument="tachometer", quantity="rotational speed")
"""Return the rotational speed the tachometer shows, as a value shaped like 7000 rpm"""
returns 3750 rpm
